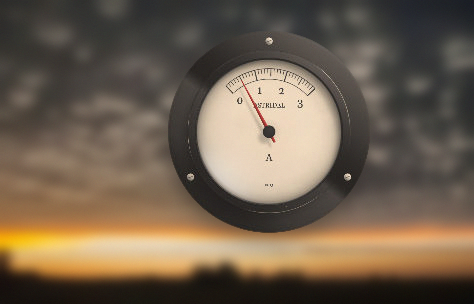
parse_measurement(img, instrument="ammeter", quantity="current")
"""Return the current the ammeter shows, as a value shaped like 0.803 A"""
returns 0.5 A
